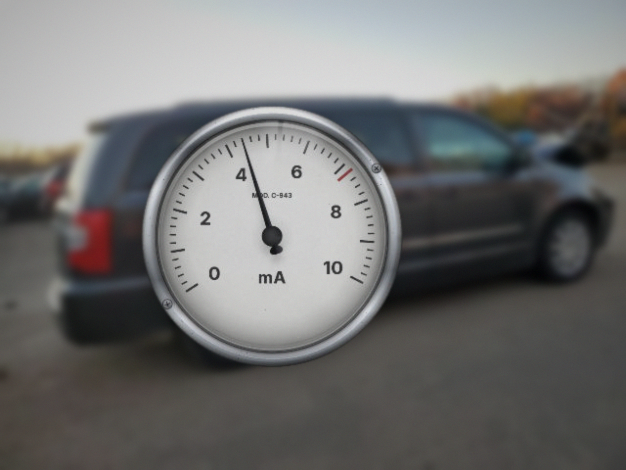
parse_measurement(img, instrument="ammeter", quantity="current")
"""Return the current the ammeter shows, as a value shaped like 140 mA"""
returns 4.4 mA
